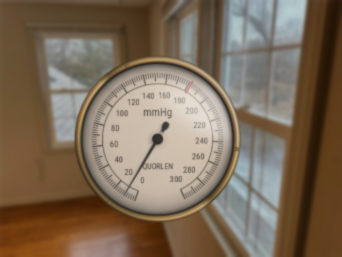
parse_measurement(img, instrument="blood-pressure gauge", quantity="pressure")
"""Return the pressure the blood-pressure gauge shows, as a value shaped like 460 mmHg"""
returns 10 mmHg
